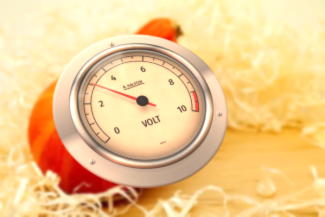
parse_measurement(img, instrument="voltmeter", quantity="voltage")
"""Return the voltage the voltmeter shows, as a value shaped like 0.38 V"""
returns 3 V
